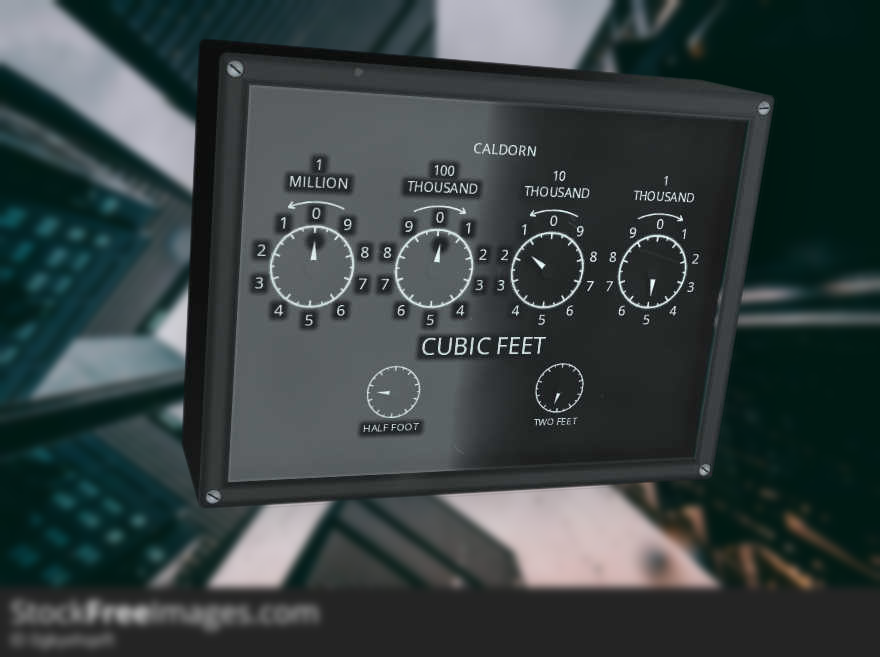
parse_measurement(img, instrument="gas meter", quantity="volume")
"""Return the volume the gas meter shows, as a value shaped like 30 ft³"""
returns 1500 ft³
